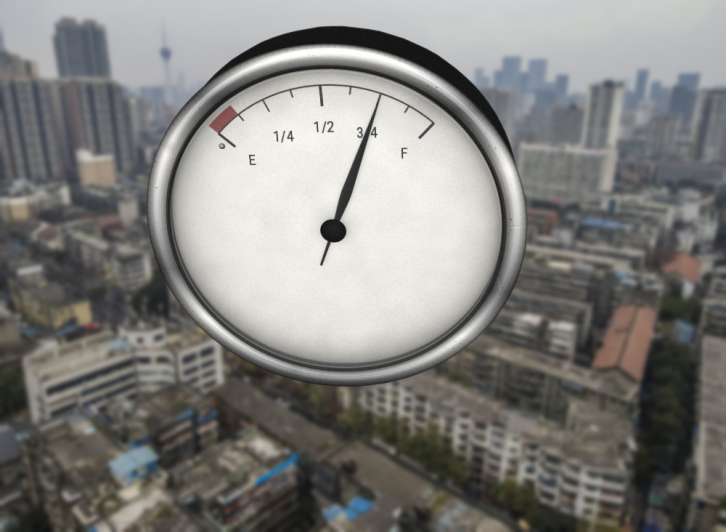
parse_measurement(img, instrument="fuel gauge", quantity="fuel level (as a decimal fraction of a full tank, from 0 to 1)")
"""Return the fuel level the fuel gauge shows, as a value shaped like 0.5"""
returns 0.75
